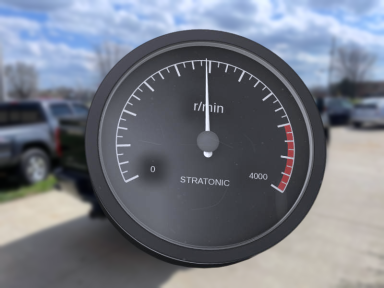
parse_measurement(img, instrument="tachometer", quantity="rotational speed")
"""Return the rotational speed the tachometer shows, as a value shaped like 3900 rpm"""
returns 1950 rpm
